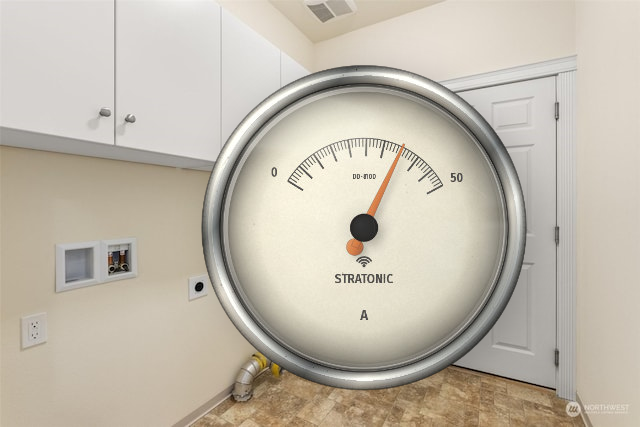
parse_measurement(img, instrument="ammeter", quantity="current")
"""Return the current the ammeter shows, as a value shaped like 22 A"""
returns 35 A
